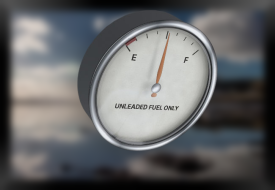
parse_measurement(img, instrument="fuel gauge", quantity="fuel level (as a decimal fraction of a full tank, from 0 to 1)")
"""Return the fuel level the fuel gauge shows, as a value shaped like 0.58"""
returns 0.5
